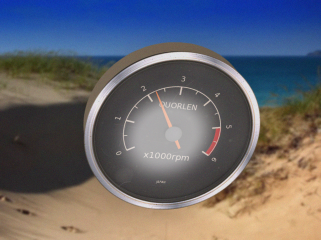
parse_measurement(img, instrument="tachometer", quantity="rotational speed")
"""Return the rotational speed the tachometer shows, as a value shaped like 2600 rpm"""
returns 2250 rpm
